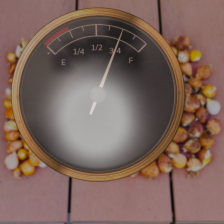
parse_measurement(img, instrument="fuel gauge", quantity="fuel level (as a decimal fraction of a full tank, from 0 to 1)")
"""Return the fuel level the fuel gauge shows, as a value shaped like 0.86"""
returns 0.75
